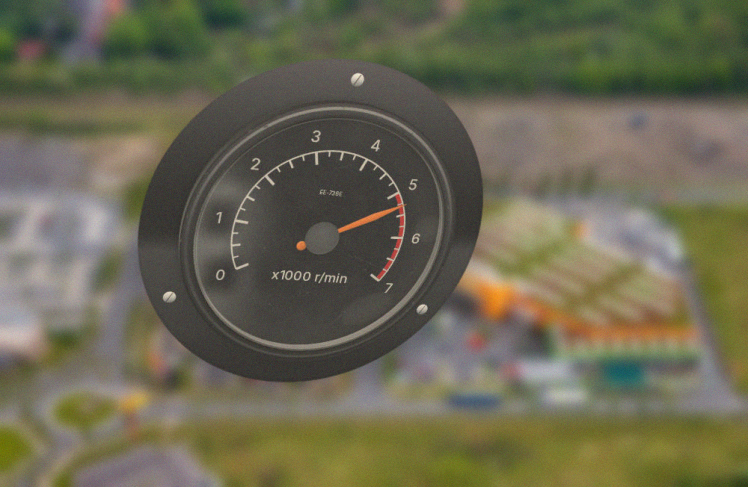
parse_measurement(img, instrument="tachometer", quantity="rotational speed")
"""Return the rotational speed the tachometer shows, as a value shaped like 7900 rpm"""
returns 5250 rpm
